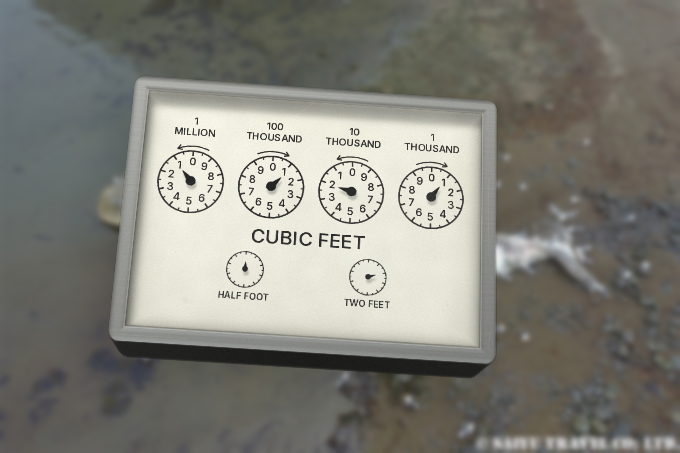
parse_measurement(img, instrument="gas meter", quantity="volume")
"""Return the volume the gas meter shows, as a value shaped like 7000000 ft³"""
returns 112100 ft³
